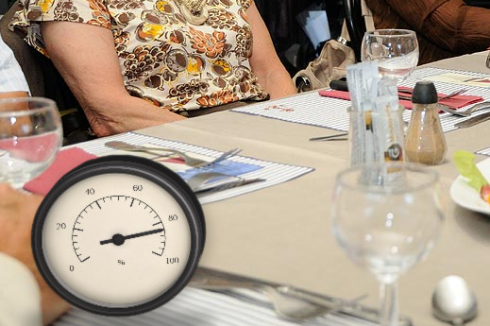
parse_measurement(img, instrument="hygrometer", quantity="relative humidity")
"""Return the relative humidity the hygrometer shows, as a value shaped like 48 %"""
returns 84 %
